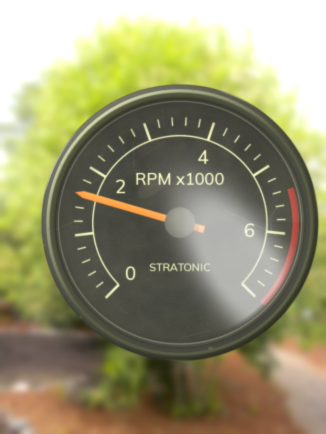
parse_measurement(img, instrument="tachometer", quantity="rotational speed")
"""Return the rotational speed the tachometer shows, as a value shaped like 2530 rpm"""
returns 1600 rpm
